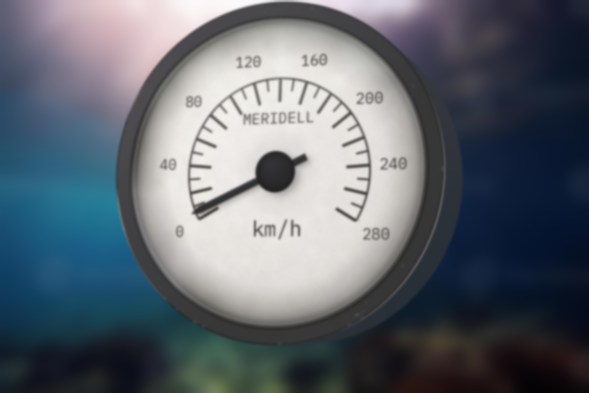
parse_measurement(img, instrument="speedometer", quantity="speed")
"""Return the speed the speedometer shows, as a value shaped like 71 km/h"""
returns 5 km/h
